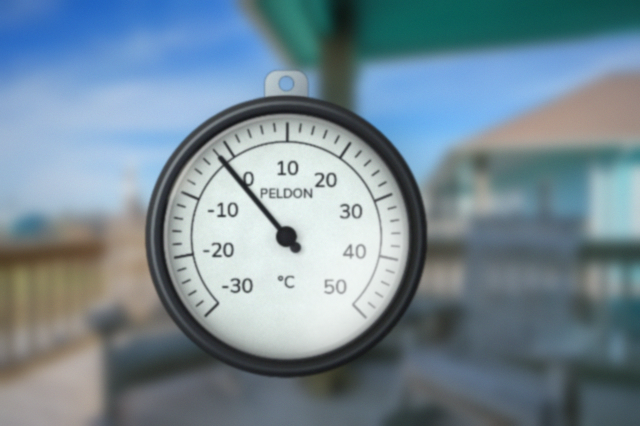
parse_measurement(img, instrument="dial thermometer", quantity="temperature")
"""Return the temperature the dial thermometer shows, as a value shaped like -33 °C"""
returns -2 °C
